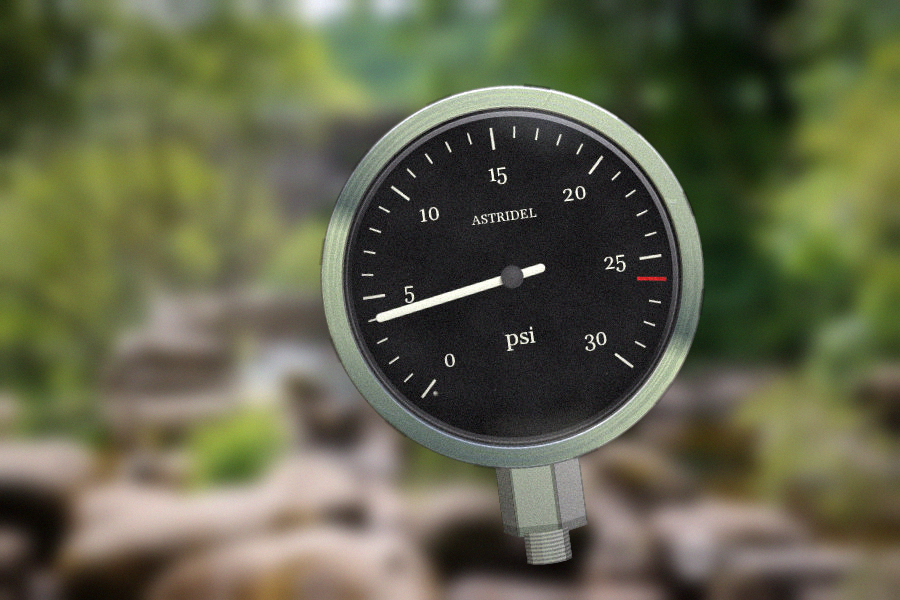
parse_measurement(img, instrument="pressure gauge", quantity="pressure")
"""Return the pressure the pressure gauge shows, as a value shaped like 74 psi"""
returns 4 psi
